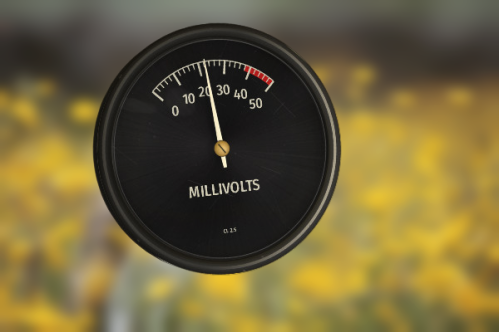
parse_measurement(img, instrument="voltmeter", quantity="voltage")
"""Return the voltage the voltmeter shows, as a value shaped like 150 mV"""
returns 22 mV
